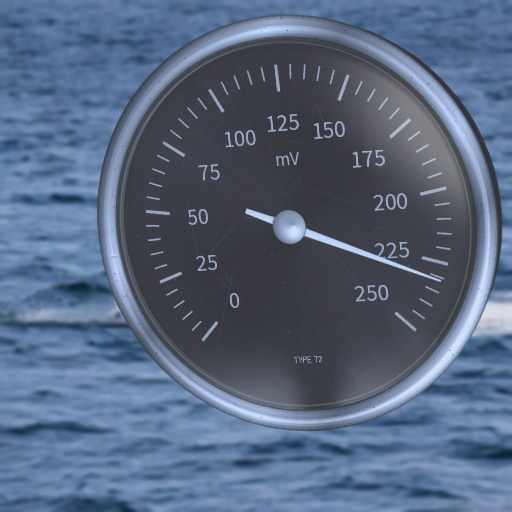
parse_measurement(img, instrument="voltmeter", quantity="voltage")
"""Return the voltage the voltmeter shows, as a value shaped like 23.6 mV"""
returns 230 mV
